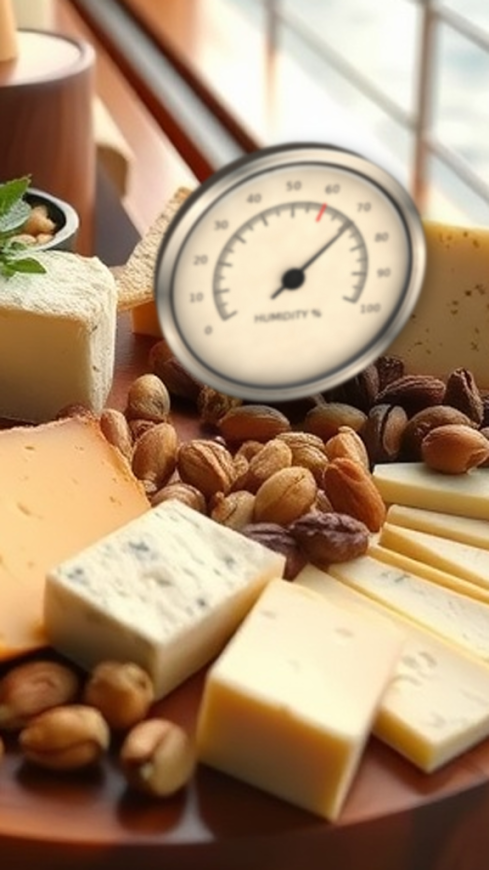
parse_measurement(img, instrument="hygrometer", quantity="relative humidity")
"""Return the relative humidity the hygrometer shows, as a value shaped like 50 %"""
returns 70 %
